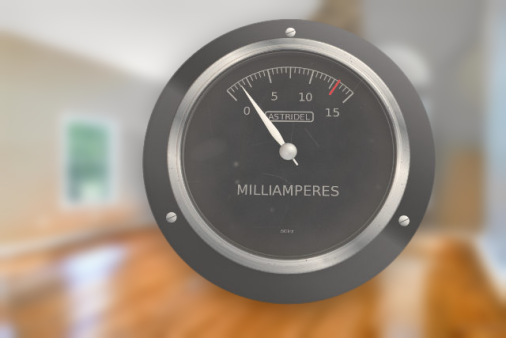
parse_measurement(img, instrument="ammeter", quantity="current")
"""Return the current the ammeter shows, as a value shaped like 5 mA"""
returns 1.5 mA
